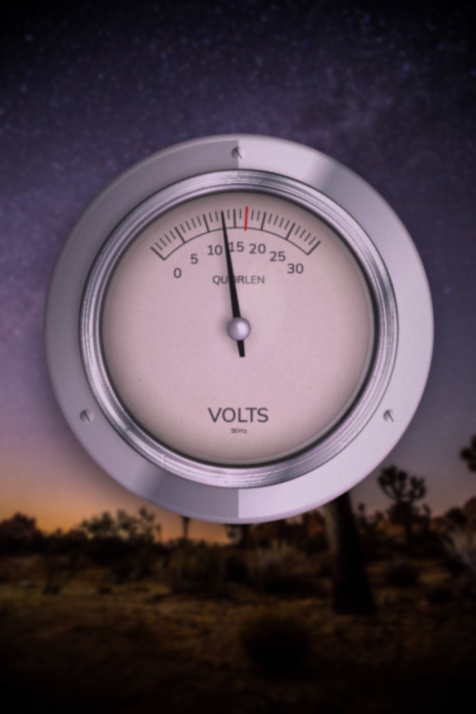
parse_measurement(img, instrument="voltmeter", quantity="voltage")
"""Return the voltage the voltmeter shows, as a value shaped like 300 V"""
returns 13 V
